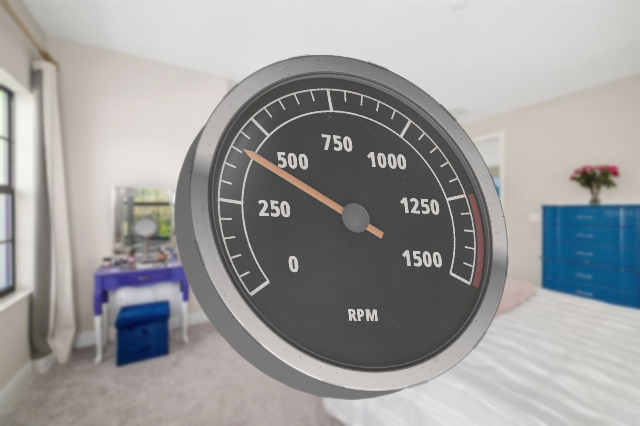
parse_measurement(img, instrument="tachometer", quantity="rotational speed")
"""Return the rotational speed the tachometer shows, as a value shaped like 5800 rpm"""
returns 400 rpm
